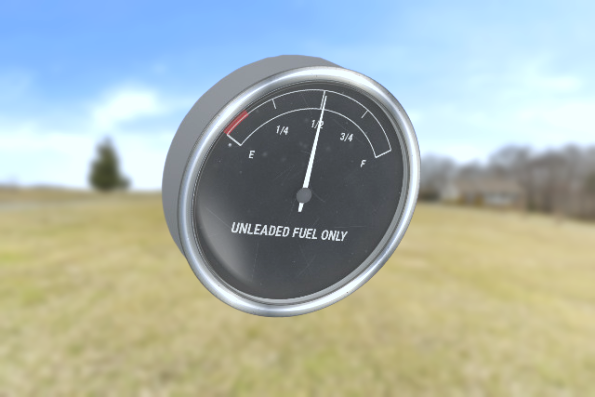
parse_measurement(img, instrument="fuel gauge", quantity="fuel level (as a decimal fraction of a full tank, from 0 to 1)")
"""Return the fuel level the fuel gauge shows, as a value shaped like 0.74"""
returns 0.5
